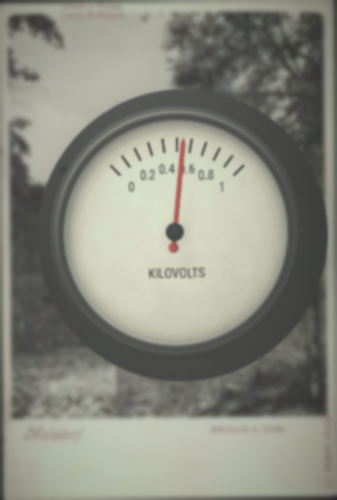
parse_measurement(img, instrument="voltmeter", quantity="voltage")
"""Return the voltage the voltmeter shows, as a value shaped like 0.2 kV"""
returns 0.55 kV
